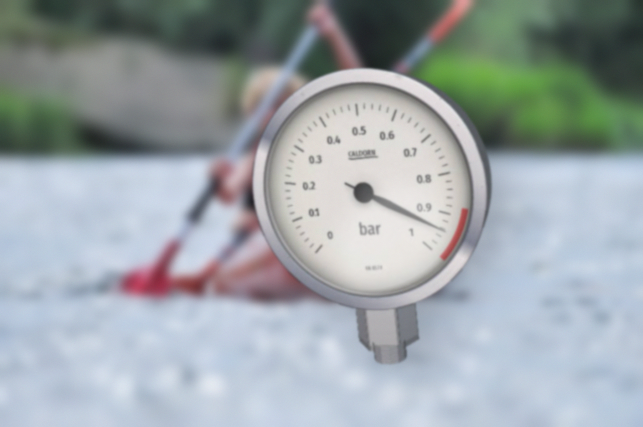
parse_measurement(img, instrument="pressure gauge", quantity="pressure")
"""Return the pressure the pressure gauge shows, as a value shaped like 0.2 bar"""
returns 0.94 bar
